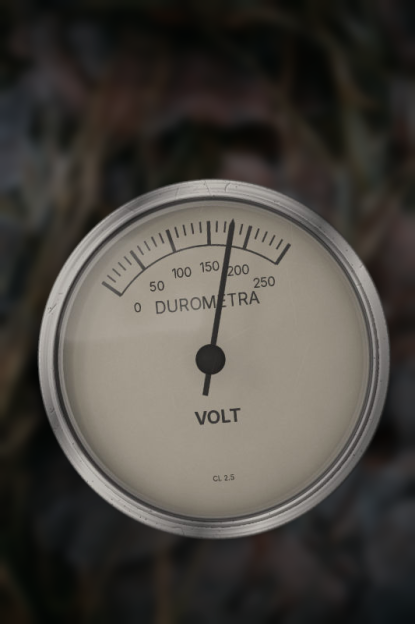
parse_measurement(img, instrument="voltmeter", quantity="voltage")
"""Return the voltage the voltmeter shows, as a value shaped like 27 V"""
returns 180 V
